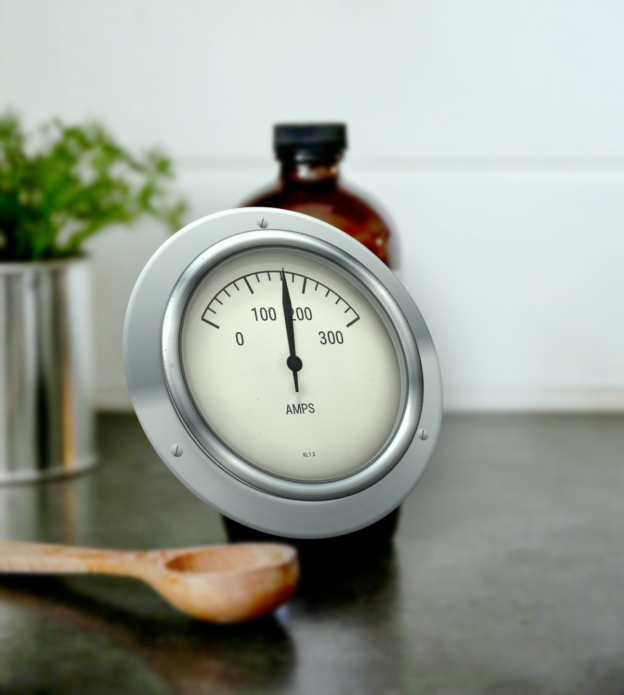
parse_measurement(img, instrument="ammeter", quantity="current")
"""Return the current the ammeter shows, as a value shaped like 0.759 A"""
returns 160 A
